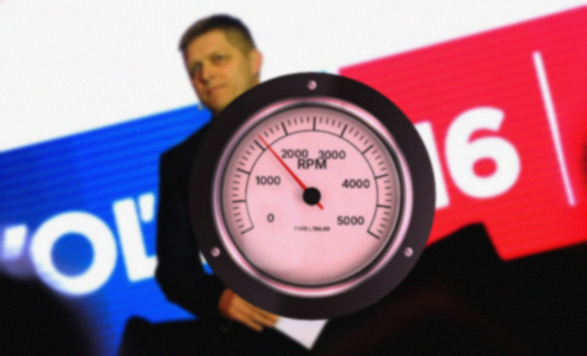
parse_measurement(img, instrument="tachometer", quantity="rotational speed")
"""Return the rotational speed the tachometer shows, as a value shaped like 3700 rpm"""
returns 1600 rpm
